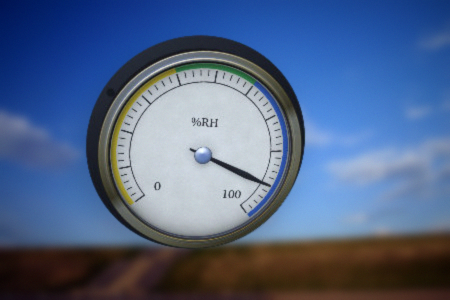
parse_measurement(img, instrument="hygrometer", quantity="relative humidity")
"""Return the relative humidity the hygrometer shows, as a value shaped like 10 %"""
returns 90 %
